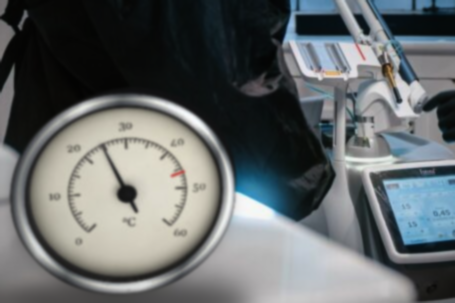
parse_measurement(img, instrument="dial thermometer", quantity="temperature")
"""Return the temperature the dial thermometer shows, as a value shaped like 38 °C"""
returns 25 °C
